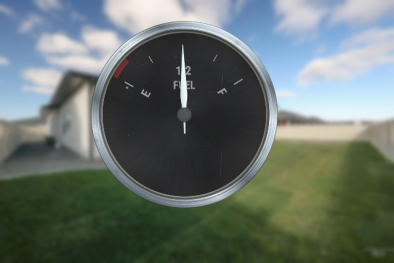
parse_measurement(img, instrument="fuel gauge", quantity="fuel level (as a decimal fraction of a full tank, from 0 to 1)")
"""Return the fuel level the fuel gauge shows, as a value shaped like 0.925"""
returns 0.5
